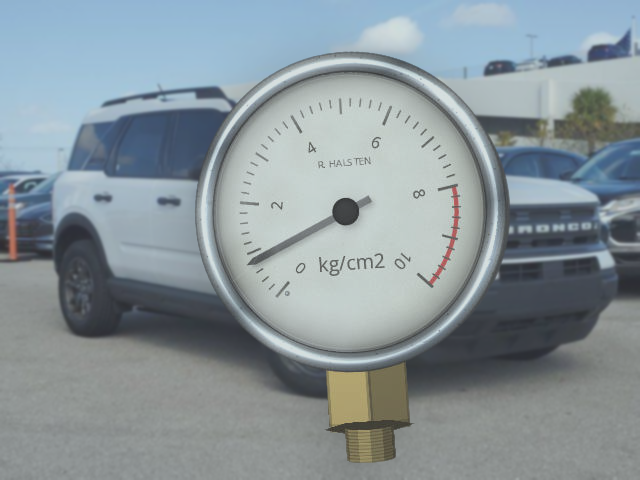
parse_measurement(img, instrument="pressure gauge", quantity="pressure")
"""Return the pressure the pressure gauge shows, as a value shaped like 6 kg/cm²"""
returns 0.8 kg/cm²
